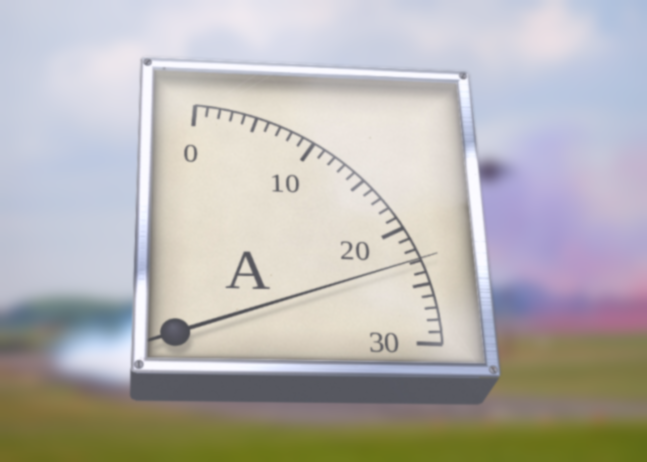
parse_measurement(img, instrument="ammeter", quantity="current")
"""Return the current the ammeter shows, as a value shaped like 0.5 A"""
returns 23 A
